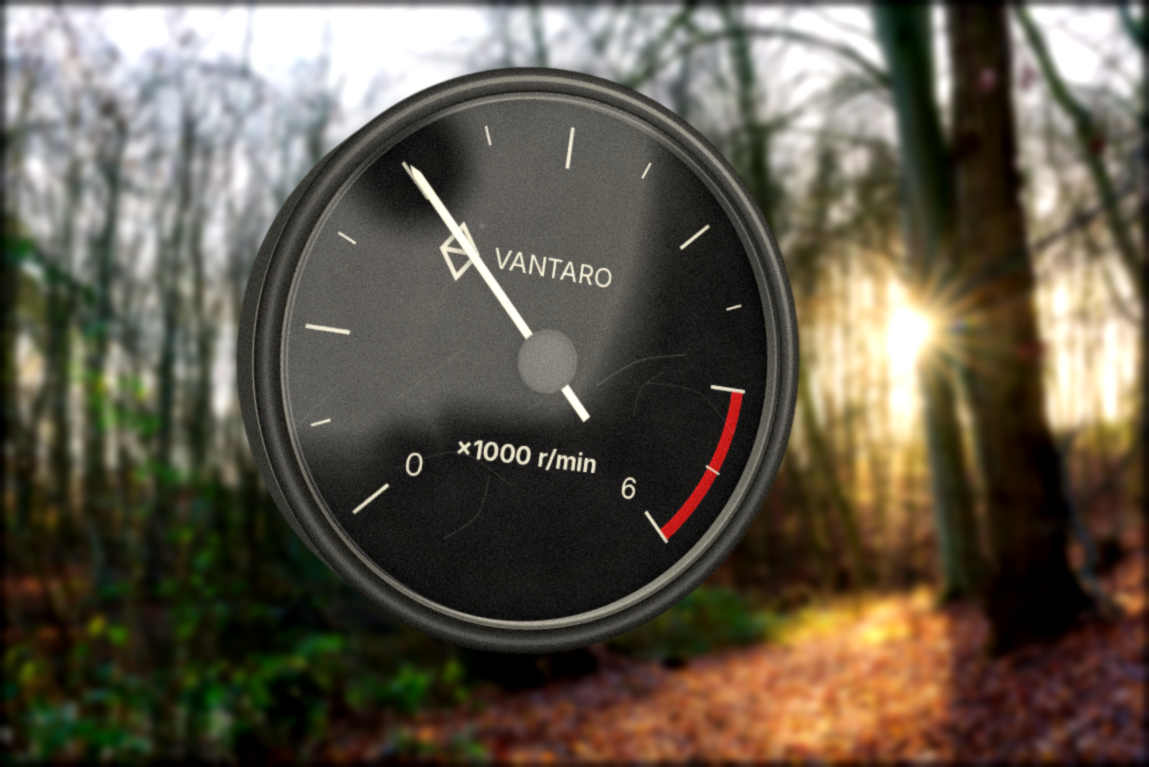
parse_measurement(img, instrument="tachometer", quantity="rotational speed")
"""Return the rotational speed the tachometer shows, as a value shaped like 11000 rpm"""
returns 2000 rpm
